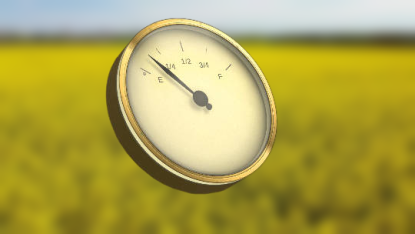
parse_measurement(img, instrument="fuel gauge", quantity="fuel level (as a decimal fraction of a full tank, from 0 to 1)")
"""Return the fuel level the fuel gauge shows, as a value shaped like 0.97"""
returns 0.125
